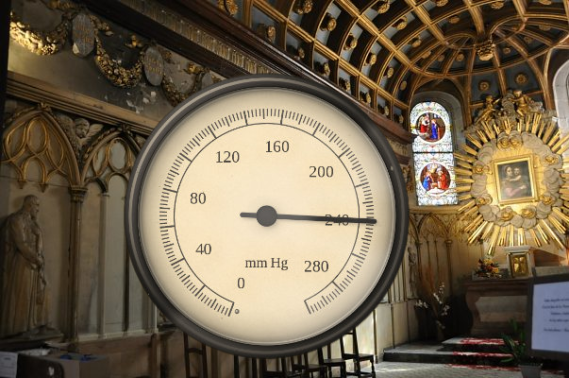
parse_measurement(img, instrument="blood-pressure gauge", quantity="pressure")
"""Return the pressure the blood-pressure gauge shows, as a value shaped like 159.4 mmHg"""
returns 240 mmHg
